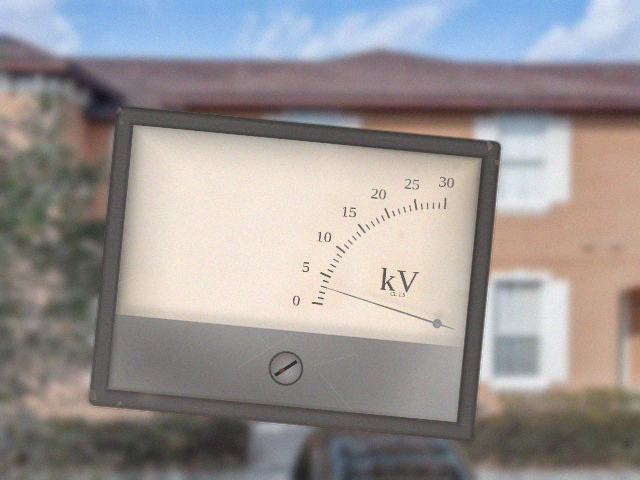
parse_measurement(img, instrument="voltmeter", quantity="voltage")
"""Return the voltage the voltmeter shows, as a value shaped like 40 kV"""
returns 3 kV
